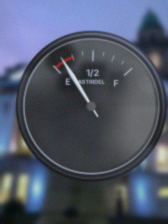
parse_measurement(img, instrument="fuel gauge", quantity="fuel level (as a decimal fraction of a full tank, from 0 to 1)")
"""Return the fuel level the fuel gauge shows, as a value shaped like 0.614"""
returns 0.125
